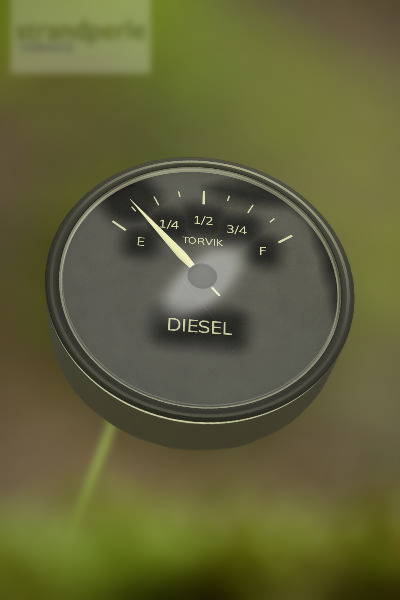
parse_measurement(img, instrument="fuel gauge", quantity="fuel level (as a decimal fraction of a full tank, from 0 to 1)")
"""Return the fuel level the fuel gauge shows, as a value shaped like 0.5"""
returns 0.125
